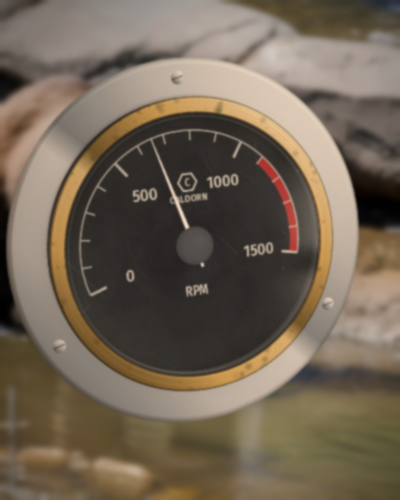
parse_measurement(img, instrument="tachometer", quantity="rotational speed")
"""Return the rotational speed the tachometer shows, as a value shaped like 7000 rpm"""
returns 650 rpm
